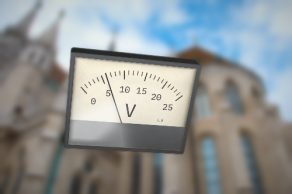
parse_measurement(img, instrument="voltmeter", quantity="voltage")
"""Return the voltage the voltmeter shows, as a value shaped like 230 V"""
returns 6 V
